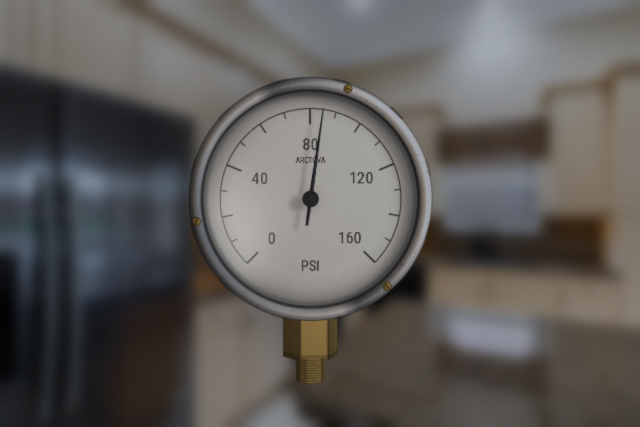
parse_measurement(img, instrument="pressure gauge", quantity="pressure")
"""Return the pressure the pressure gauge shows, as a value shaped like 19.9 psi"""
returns 85 psi
